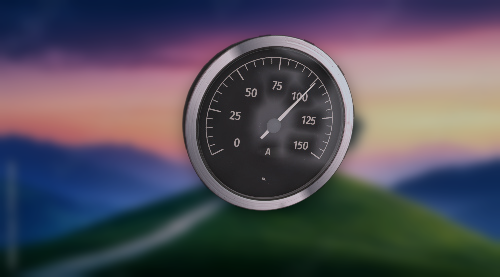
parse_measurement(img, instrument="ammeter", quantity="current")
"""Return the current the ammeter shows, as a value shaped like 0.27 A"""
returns 100 A
